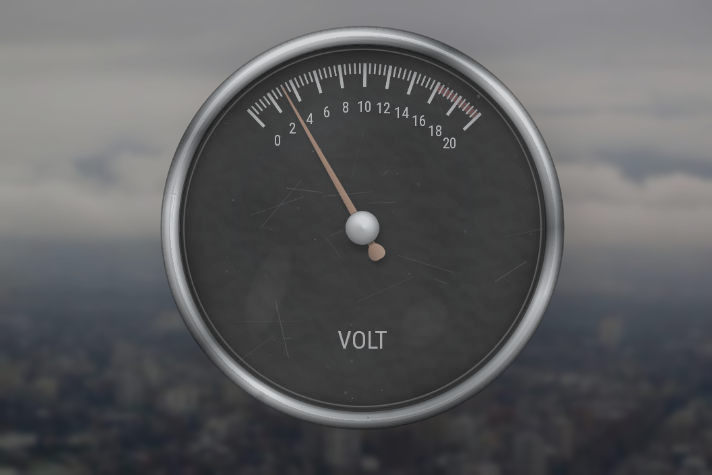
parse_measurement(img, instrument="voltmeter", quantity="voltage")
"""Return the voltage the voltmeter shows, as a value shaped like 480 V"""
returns 3.2 V
